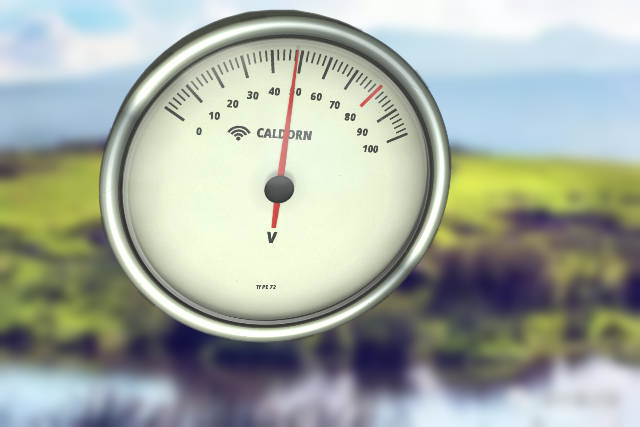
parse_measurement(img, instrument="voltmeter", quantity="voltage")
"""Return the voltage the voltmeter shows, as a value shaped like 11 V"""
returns 48 V
